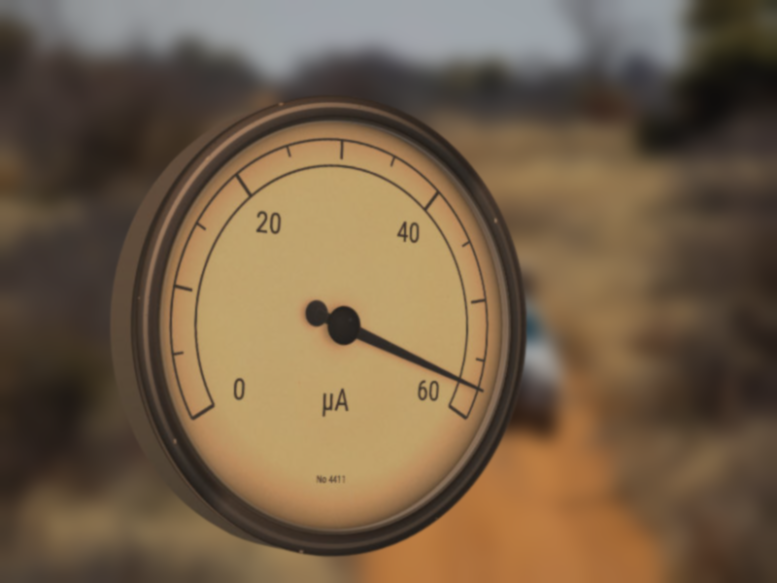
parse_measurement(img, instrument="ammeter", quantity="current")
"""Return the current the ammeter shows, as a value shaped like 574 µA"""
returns 57.5 µA
